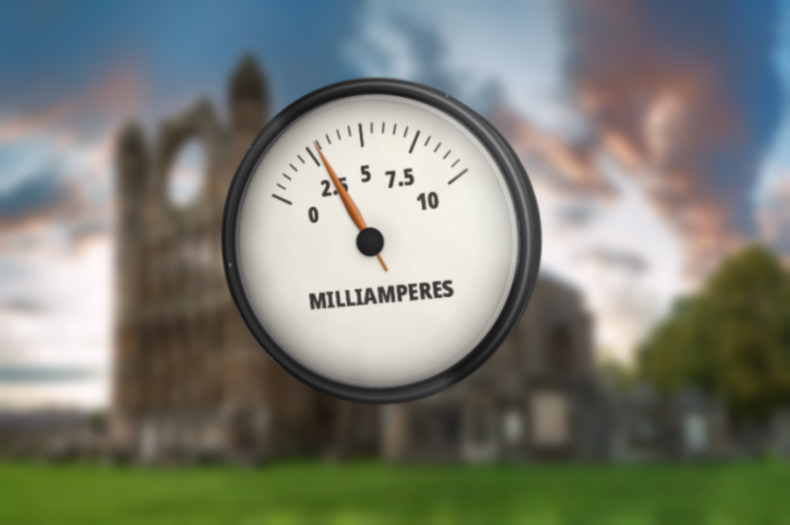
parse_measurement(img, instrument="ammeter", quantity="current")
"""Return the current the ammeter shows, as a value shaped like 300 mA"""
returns 3 mA
